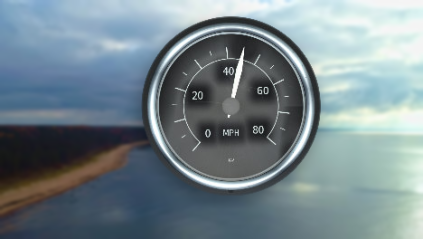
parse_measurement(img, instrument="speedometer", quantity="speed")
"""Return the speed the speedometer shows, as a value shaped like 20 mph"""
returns 45 mph
